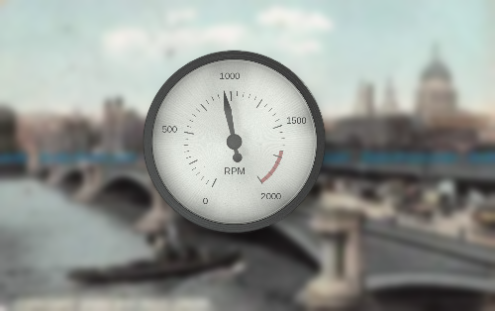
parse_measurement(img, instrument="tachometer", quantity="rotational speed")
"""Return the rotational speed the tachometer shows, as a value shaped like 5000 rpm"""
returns 950 rpm
